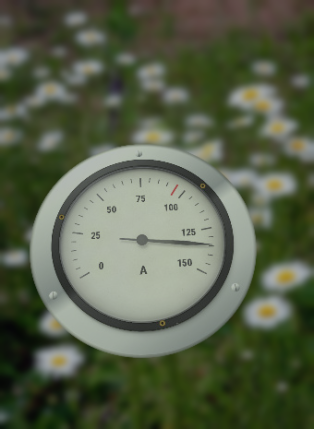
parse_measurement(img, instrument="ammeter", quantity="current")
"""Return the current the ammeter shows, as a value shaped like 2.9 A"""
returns 135 A
